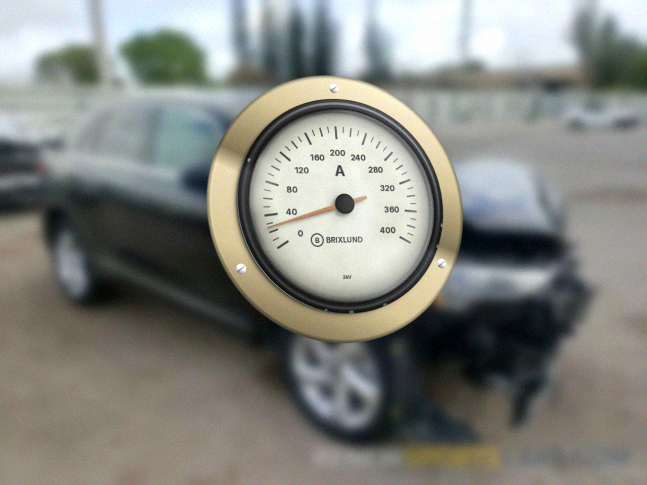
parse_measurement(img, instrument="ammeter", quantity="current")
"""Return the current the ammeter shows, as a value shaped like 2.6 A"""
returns 25 A
